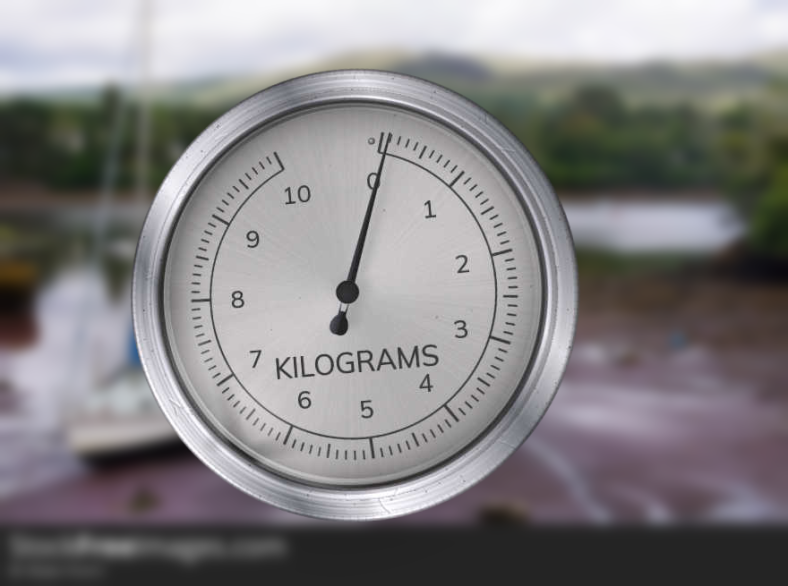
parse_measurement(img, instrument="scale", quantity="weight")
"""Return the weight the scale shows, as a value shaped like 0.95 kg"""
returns 0.1 kg
